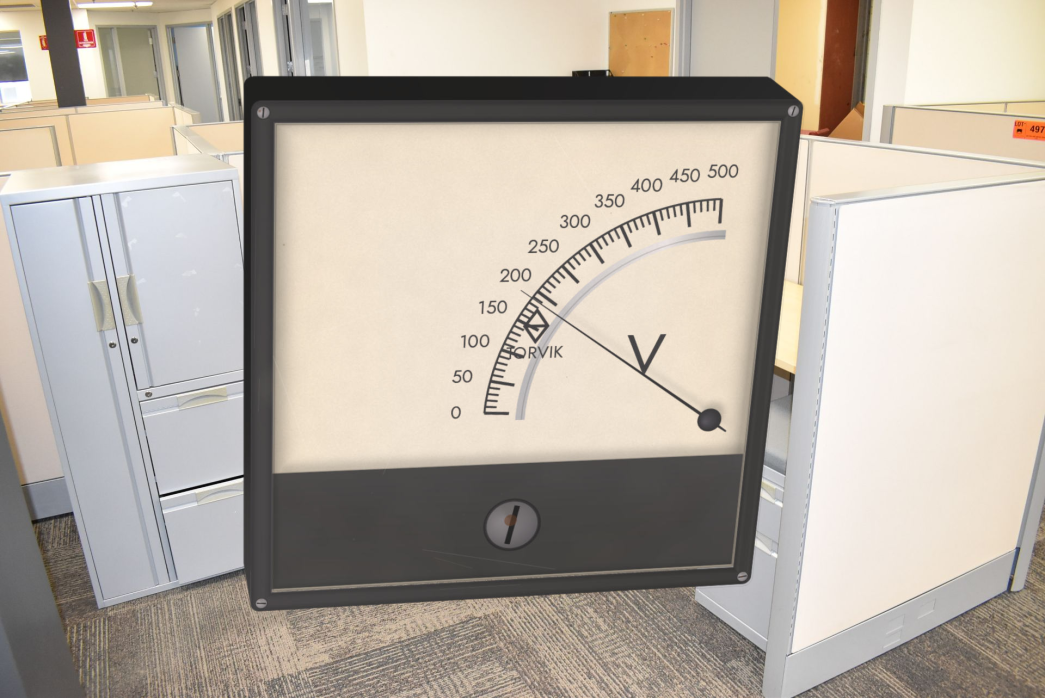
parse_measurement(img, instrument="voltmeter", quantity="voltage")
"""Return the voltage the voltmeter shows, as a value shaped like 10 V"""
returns 190 V
